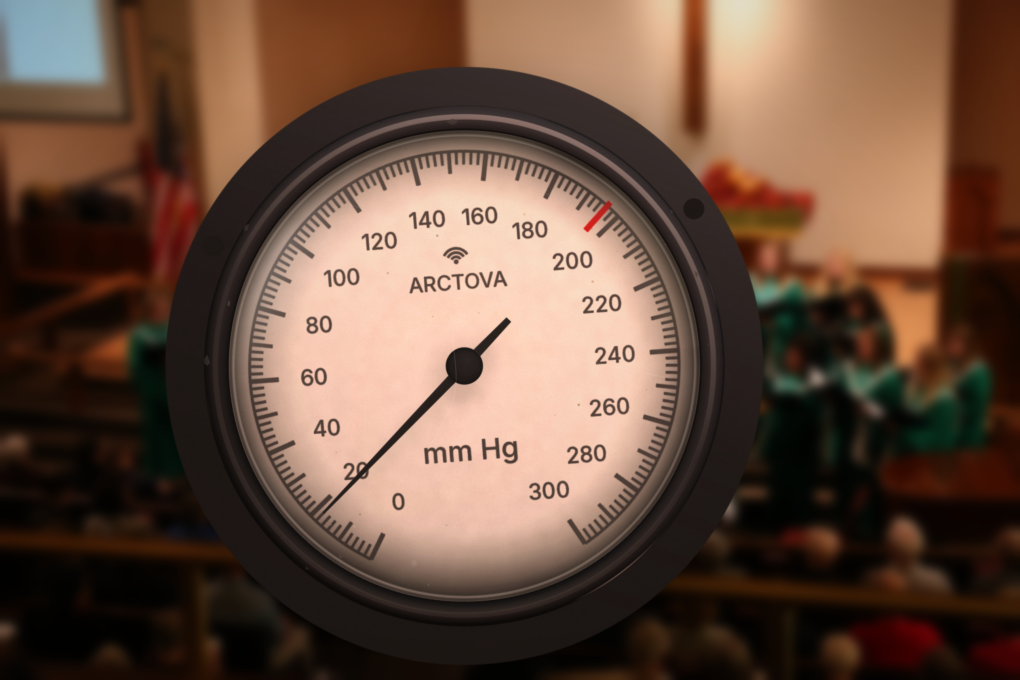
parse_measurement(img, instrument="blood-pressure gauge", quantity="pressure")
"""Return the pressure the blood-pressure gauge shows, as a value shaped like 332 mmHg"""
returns 18 mmHg
